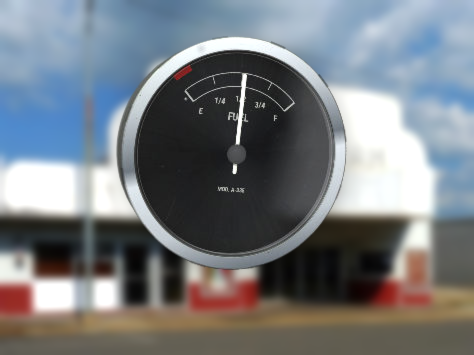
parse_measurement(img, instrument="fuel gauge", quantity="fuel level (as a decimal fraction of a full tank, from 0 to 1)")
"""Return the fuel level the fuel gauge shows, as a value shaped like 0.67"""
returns 0.5
